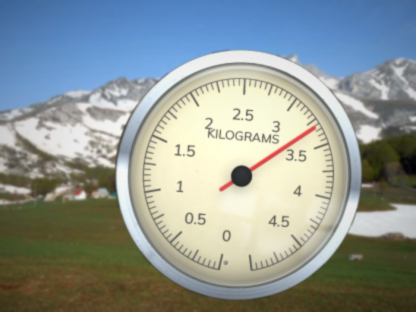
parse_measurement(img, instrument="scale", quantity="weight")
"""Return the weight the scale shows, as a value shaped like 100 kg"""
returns 3.3 kg
